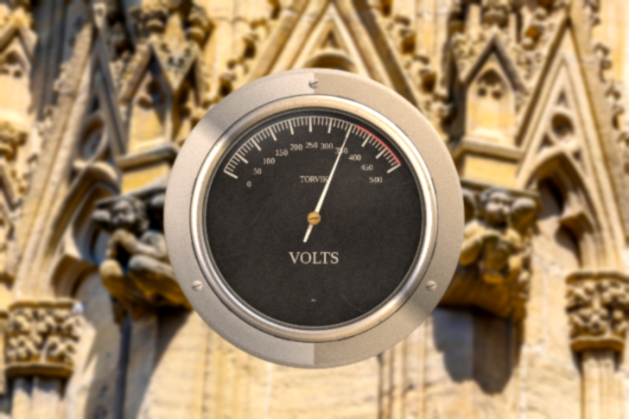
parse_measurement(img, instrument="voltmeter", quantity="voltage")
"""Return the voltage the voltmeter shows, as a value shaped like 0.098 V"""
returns 350 V
